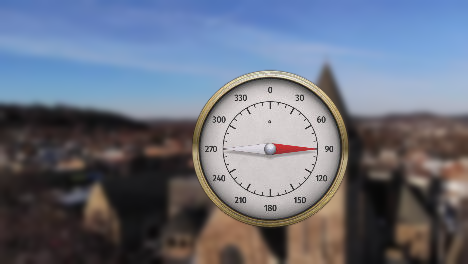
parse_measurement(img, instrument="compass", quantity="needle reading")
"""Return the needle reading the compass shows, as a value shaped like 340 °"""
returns 90 °
